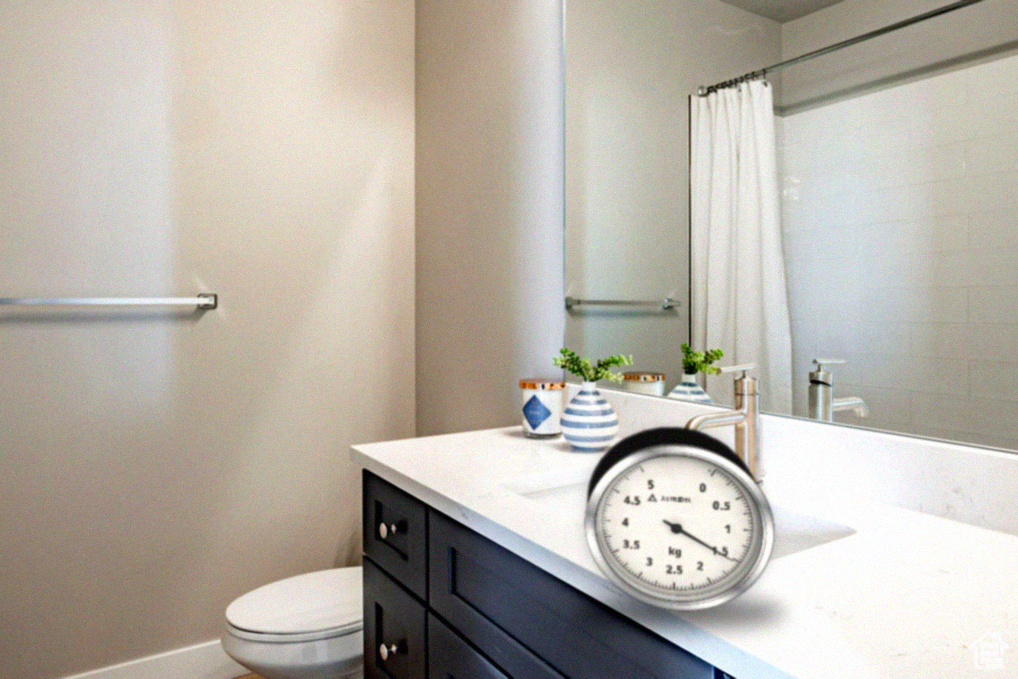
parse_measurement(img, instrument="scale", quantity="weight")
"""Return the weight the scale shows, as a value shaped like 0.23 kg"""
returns 1.5 kg
